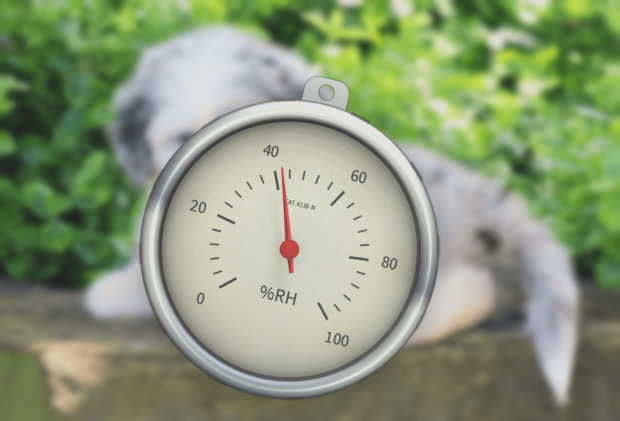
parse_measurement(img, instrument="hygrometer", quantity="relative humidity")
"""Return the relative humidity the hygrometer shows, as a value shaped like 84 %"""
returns 42 %
